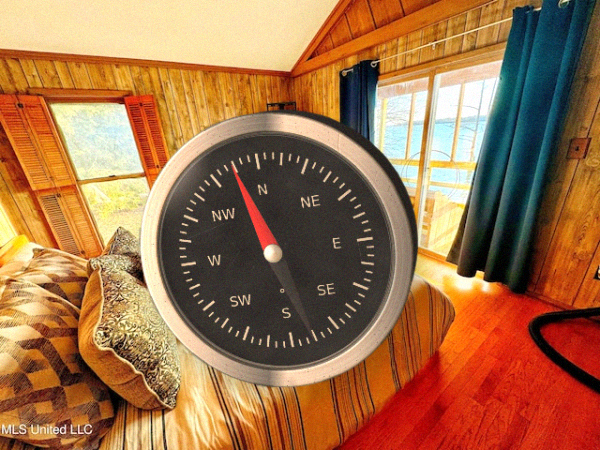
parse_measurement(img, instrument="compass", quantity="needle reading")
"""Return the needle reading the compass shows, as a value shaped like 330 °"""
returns 345 °
